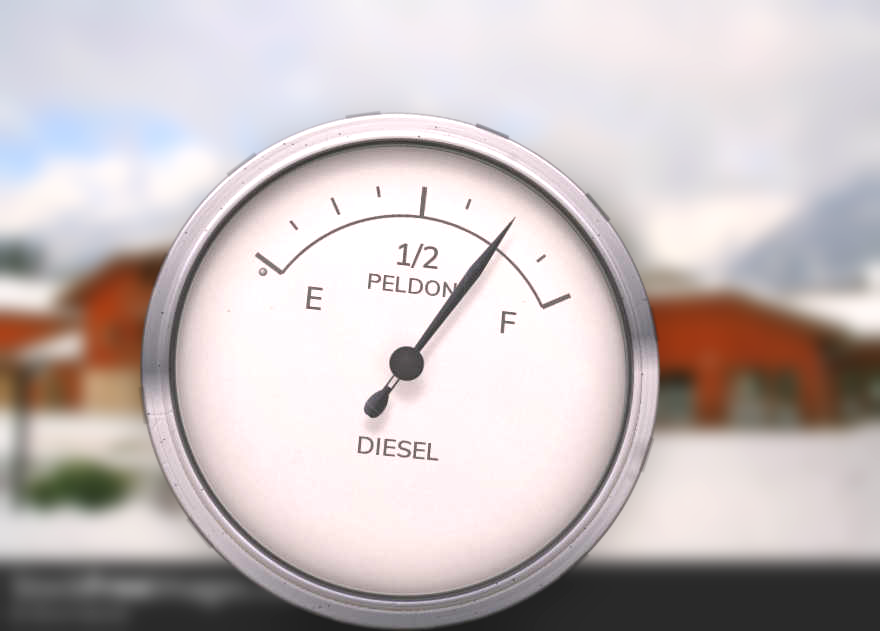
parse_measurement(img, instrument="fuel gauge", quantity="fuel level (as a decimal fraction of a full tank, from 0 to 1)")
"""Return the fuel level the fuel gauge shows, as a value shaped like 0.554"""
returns 0.75
